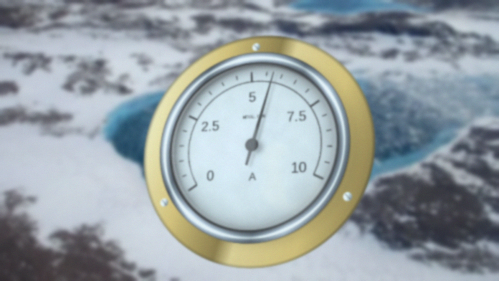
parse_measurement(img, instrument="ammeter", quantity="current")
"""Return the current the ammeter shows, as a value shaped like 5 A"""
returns 5.75 A
